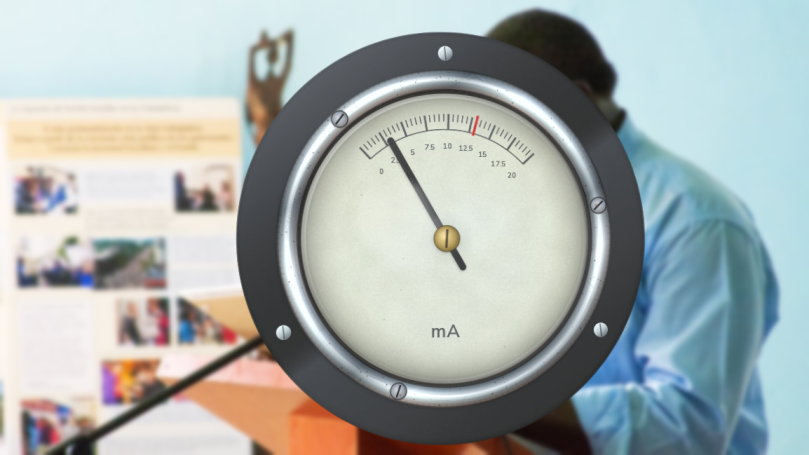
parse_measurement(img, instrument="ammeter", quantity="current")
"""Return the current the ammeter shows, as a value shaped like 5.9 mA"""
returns 3 mA
